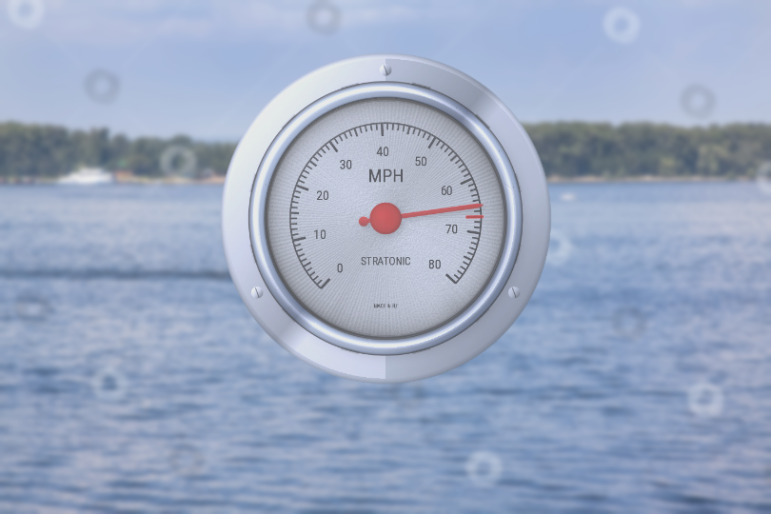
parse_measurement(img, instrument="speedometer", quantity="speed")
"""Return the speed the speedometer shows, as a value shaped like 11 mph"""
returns 65 mph
